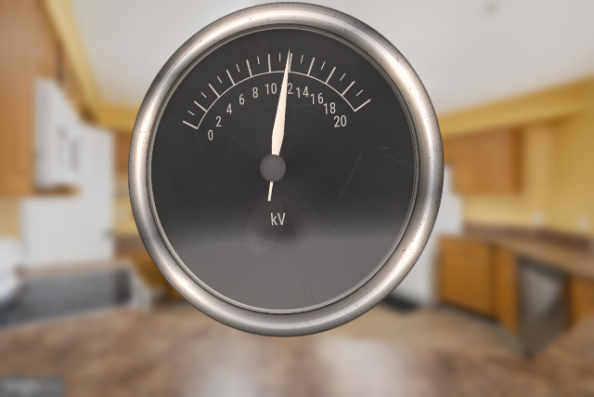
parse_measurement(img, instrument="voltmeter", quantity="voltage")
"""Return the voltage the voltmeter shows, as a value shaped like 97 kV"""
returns 12 kV
